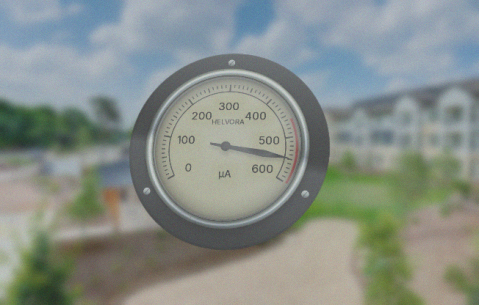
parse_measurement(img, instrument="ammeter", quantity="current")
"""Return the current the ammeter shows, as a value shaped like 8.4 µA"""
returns 550 µA
